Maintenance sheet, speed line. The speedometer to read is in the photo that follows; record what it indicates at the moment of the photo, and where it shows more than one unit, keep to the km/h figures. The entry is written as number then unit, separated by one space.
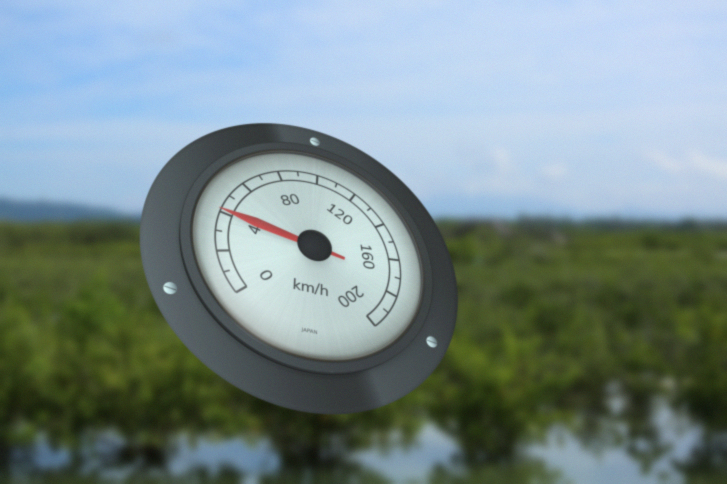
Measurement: 40 km/h
